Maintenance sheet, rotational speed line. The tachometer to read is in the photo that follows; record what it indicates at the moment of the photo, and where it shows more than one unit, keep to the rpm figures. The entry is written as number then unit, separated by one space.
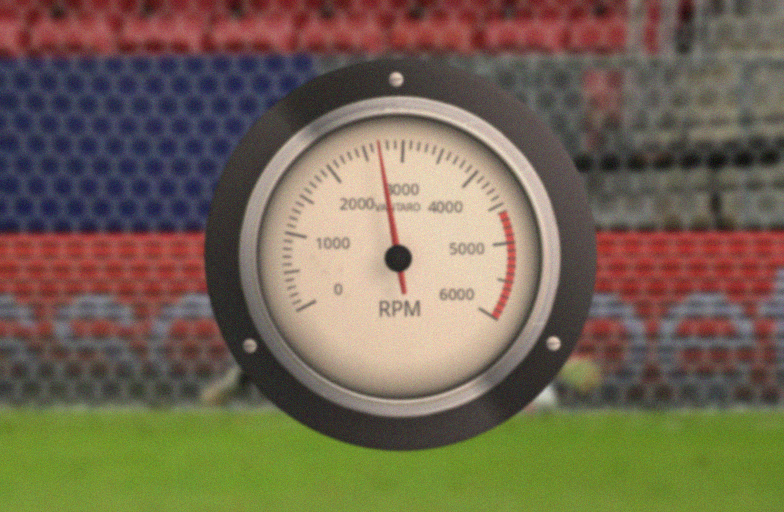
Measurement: 2700 rpm
